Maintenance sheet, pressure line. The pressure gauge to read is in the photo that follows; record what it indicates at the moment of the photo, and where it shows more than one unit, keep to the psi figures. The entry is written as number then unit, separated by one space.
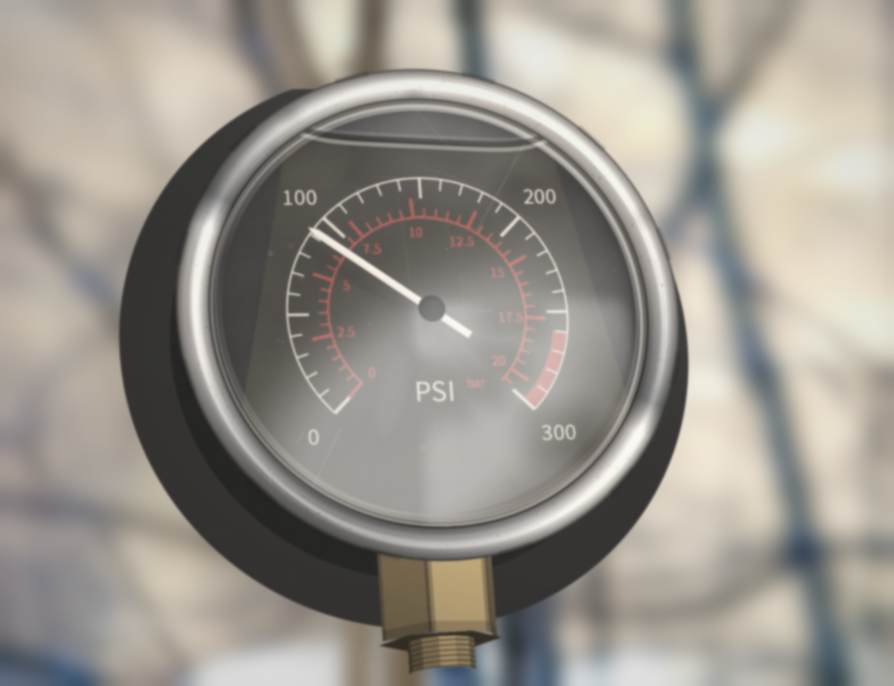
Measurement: 90 psi
